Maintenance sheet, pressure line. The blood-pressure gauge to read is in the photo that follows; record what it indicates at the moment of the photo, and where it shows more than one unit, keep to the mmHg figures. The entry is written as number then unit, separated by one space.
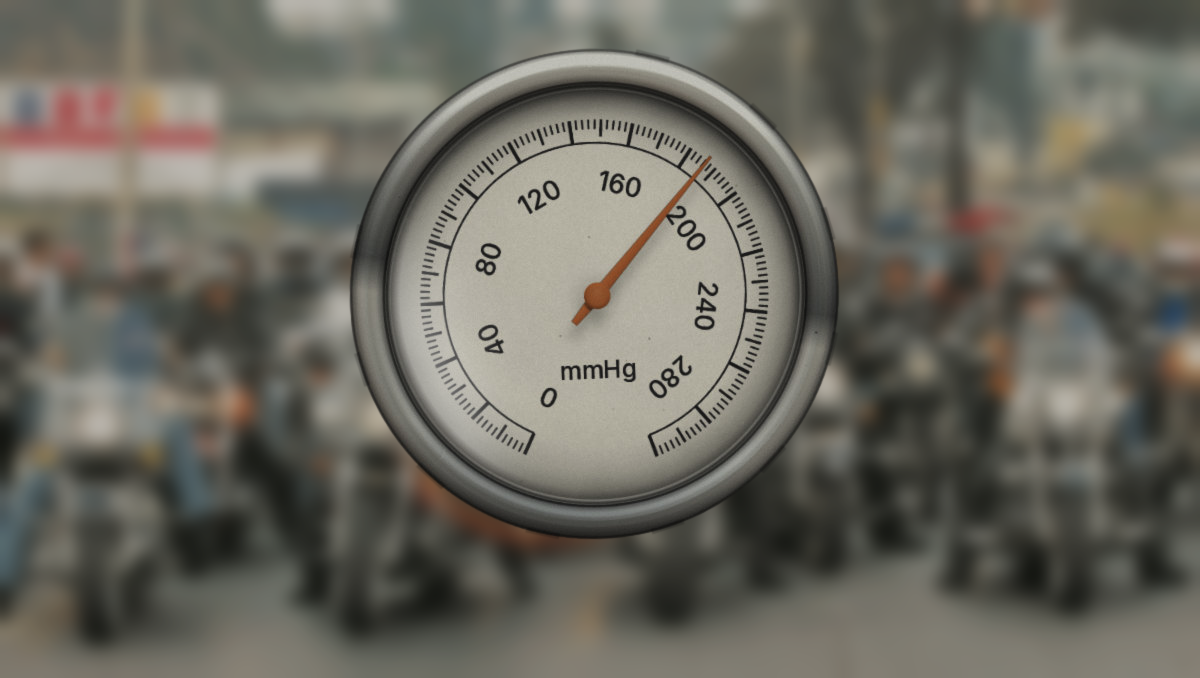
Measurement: 186 mmHg
